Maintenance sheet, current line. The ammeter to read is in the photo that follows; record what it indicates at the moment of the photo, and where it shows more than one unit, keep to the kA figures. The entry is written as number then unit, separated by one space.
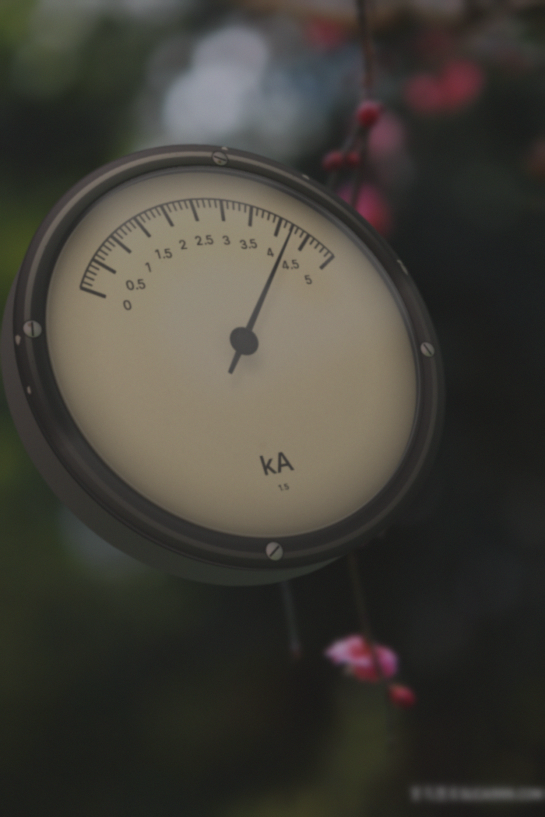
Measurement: 4.2 kA
